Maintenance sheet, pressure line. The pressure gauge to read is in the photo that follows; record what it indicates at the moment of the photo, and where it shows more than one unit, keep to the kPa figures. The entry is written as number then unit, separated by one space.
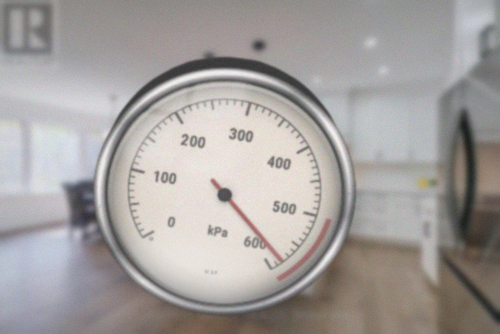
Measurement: 580 kPa
